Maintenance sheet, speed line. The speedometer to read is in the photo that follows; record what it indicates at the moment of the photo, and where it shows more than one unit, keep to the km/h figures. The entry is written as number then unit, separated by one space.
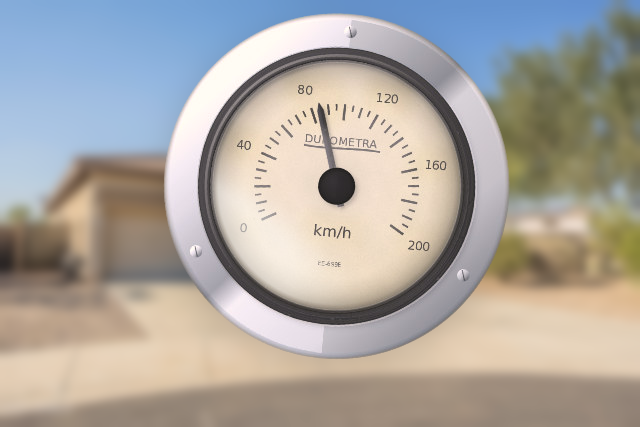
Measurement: 85 km/h
